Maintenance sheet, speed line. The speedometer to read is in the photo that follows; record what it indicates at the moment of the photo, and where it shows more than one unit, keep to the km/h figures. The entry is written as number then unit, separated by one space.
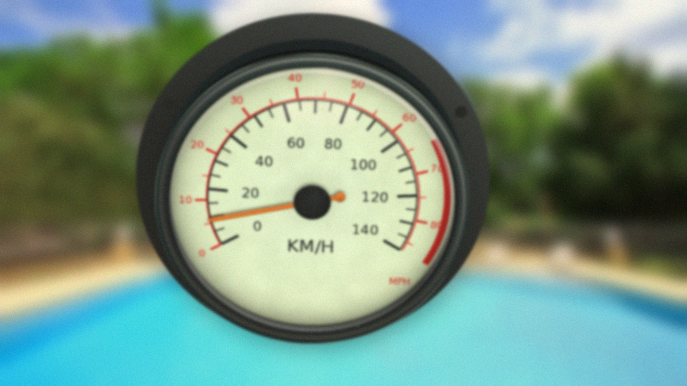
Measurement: 10 km/h
